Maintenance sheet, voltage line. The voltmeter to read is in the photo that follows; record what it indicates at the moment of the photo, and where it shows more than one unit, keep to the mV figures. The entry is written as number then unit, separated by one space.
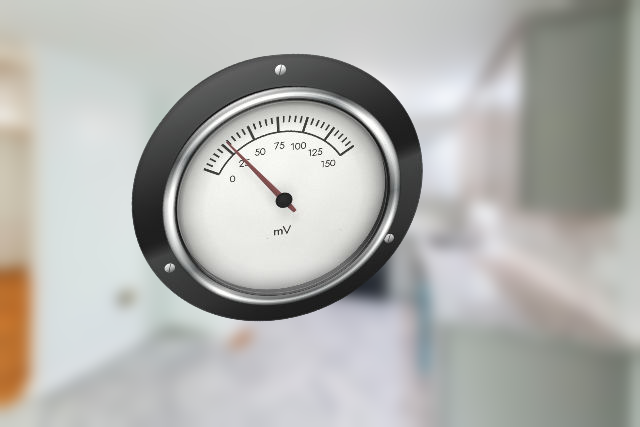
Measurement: 30 mV
